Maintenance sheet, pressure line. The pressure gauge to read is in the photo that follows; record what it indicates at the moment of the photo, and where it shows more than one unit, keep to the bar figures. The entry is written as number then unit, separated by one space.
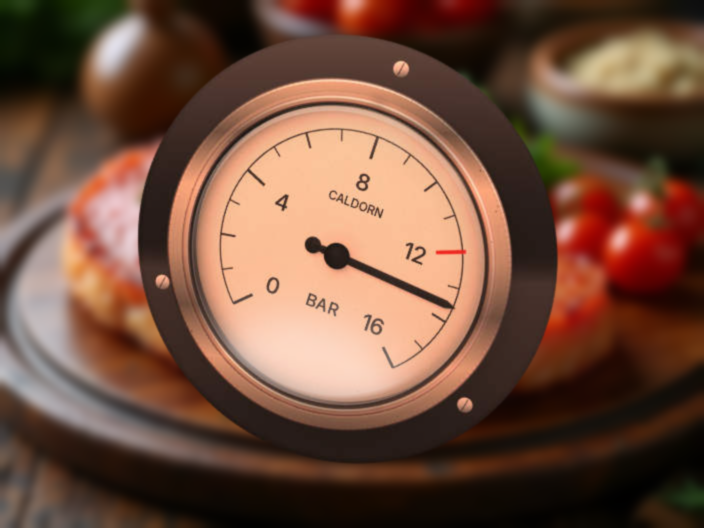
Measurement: 13.5 bar
